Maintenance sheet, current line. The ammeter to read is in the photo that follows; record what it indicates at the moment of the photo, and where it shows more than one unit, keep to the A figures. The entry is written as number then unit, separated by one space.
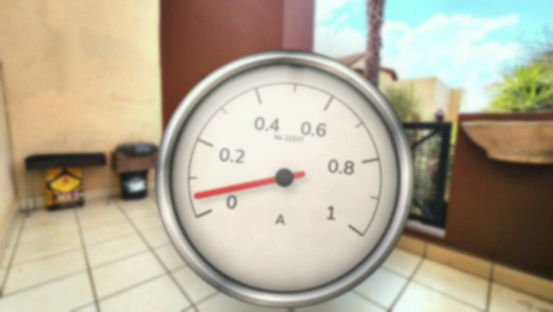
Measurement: 0.05 A
